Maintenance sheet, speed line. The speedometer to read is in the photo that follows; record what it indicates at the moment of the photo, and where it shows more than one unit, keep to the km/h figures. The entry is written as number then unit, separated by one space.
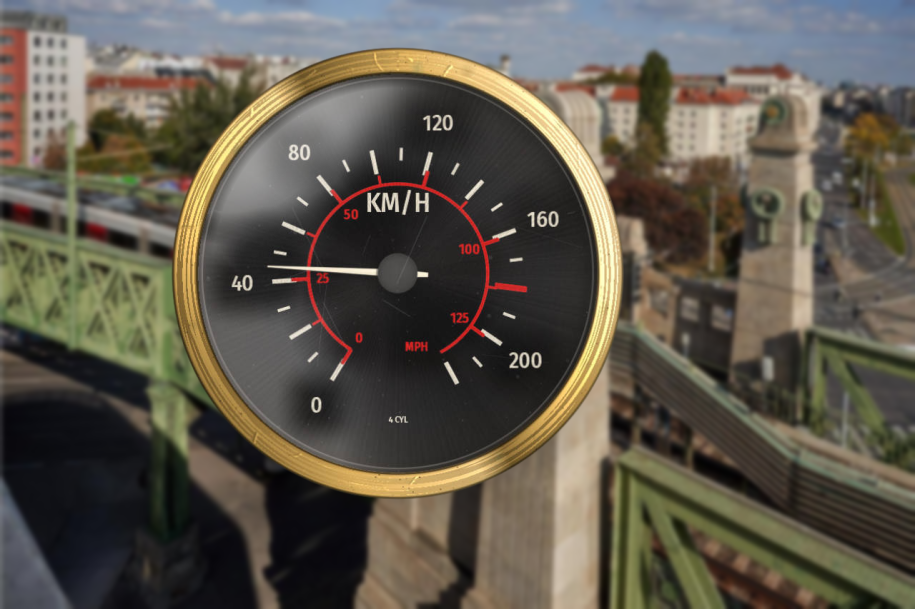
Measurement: 45 km/h
